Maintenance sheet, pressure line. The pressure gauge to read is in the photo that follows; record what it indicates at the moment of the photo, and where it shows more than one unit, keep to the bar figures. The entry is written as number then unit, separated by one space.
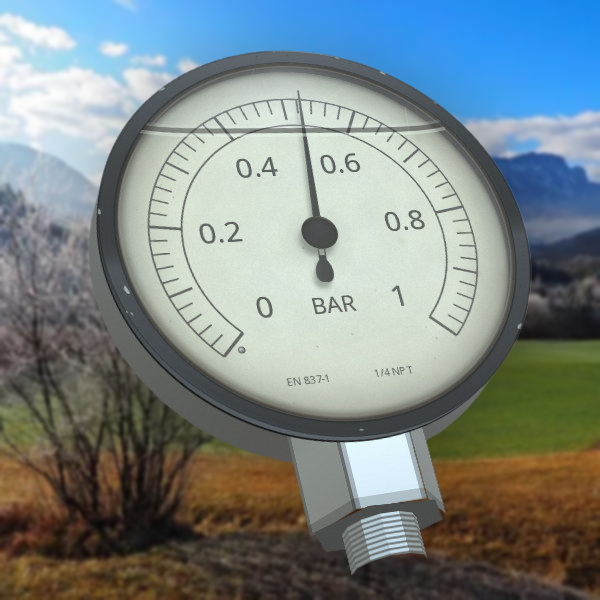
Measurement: 0.52 bar
